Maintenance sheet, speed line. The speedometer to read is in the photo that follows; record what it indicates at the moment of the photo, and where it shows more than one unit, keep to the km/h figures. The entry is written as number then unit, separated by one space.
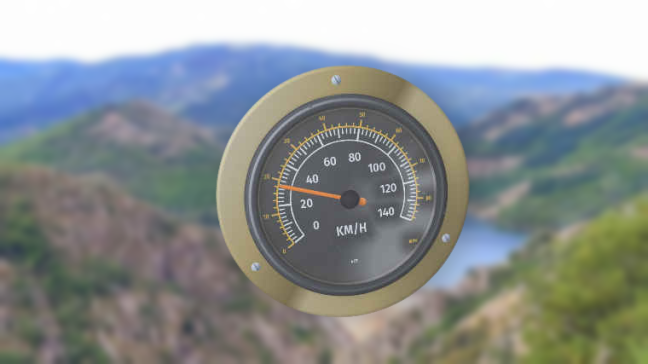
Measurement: 30 km/h
